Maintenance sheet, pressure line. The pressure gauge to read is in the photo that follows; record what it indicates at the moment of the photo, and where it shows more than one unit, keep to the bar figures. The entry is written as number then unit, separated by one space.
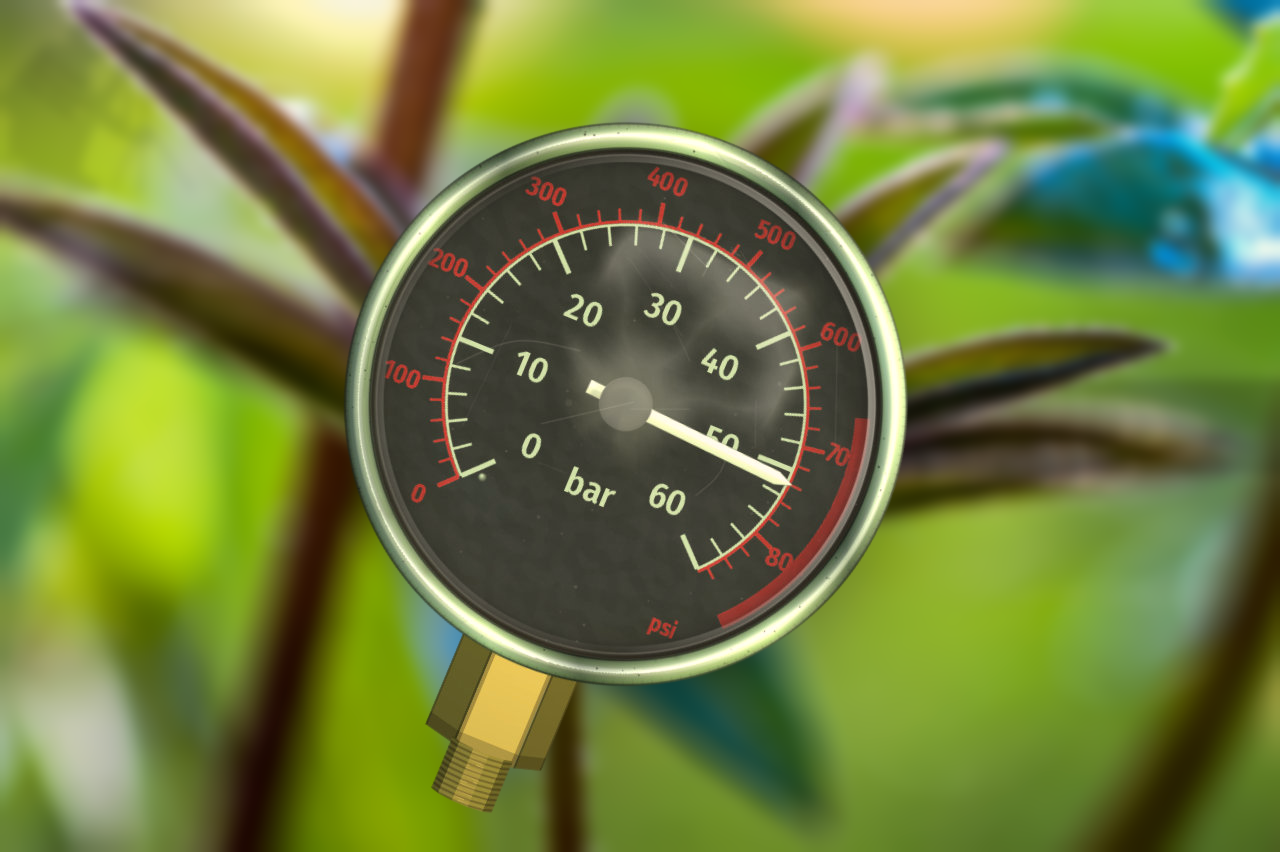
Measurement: 51 bar
